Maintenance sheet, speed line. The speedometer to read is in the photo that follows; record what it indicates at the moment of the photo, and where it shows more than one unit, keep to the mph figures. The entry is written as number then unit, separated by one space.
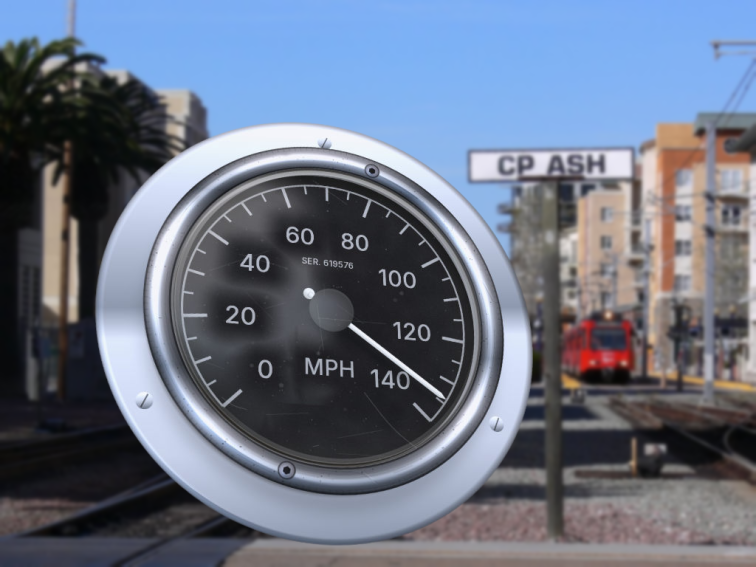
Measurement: 135 mph
